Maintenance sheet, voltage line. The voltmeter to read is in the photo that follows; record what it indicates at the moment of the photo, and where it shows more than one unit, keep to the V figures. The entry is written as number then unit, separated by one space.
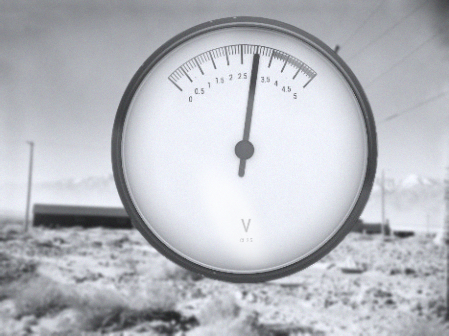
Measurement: 3 V
